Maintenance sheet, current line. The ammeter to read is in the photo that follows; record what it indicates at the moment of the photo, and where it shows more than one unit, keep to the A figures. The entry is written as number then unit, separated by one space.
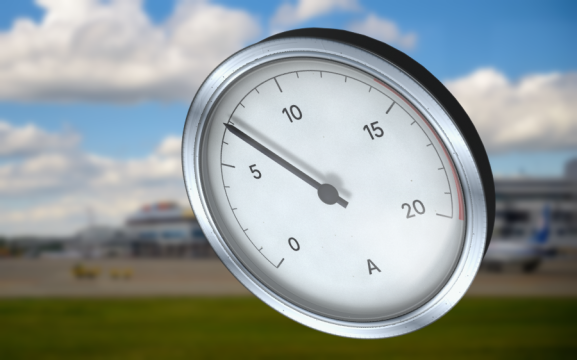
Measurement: 7 A
